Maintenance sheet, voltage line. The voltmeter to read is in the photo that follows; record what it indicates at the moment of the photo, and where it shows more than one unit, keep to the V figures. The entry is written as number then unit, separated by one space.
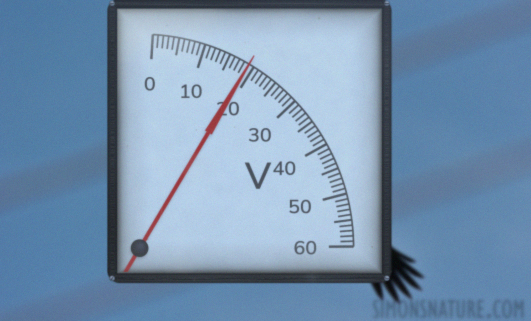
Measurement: 19 V
